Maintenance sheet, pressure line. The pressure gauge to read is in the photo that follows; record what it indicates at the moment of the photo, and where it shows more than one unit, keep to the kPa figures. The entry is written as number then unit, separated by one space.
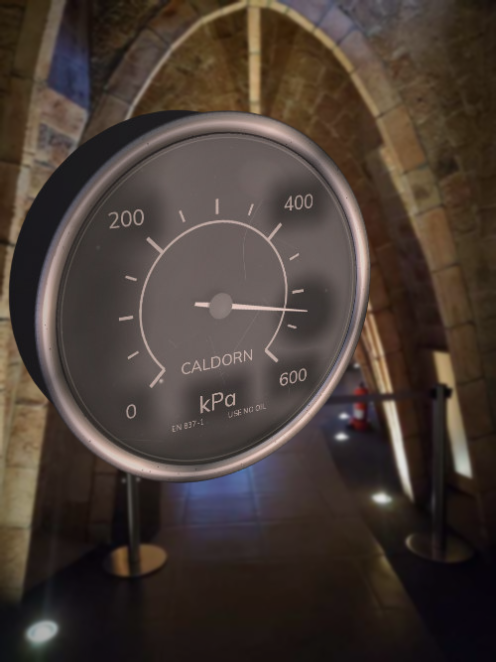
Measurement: 525 kPa
